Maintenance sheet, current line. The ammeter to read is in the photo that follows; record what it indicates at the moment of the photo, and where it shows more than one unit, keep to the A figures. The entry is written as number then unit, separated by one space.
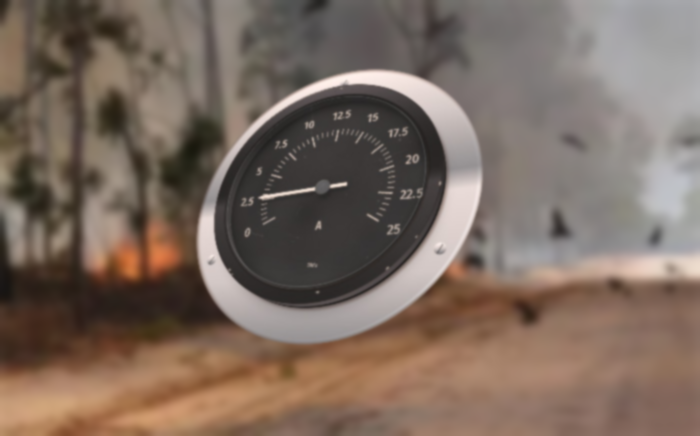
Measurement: 2.5 A
